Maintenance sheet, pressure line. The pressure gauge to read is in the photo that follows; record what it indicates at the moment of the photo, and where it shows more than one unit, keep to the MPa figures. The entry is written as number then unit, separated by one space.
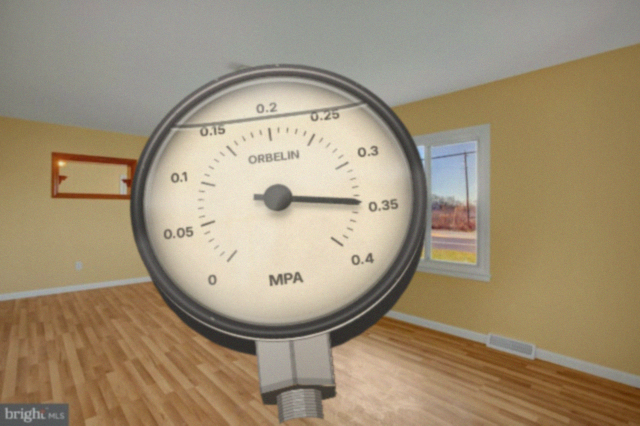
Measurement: 0.35 MPa
